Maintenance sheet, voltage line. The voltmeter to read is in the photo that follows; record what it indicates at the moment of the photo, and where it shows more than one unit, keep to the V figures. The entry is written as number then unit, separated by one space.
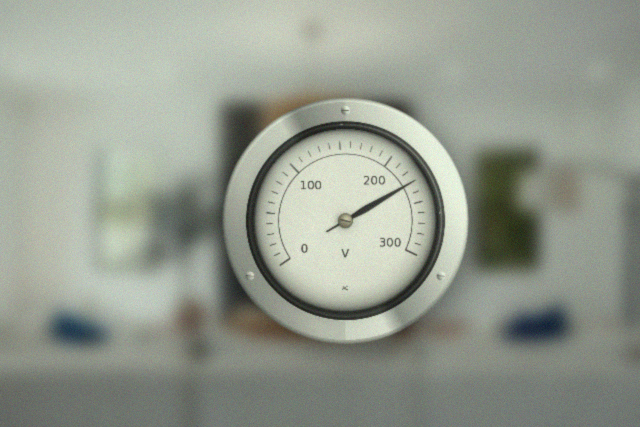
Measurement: 230 V
